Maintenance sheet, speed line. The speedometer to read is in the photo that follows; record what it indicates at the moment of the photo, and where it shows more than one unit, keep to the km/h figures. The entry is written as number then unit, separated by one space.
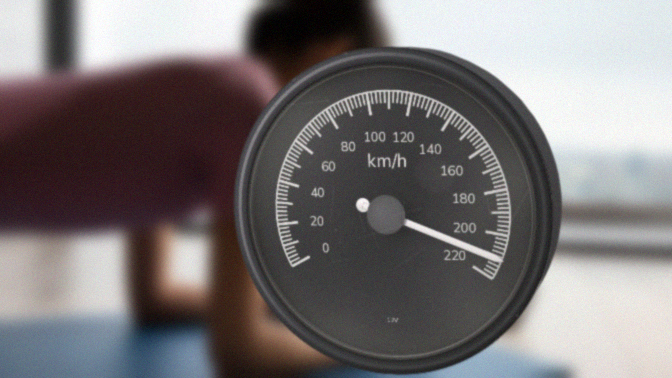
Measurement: 210 km/h
